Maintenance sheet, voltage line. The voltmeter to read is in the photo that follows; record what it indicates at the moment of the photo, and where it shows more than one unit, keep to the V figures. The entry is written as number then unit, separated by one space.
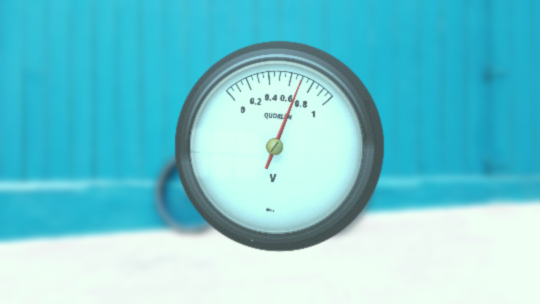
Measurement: 0.7 V
